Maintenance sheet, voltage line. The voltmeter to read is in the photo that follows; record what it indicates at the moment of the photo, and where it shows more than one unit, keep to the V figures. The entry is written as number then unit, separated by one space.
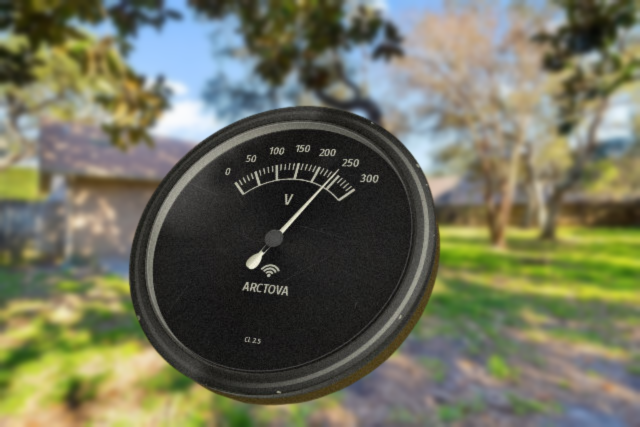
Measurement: 250 V
